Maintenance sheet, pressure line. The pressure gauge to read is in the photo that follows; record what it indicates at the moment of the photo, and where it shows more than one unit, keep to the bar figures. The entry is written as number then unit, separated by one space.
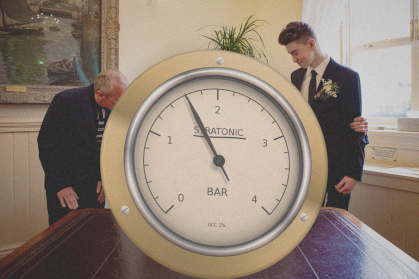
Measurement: 1.6 bar
